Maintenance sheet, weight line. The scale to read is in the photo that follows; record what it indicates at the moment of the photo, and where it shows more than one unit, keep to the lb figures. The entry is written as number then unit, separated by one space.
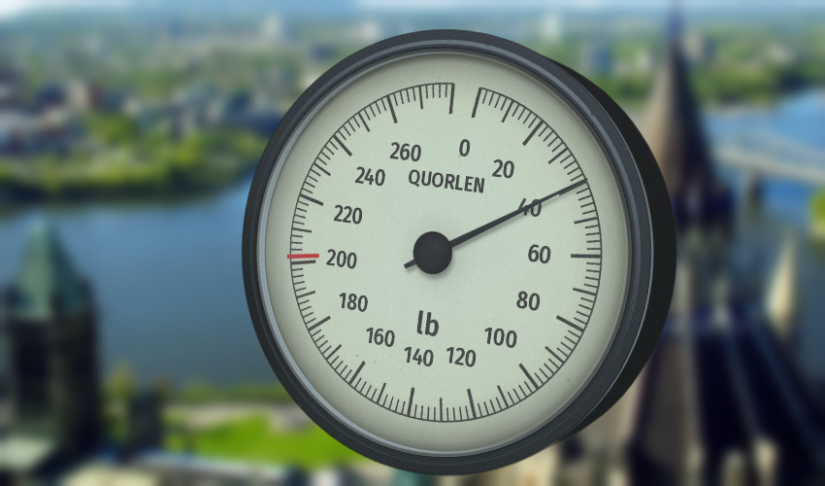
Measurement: 40 lb
